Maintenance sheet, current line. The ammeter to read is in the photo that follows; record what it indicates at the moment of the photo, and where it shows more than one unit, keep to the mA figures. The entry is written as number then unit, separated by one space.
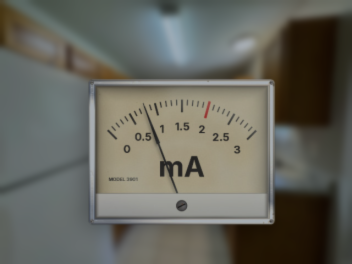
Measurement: 0.8 mA
